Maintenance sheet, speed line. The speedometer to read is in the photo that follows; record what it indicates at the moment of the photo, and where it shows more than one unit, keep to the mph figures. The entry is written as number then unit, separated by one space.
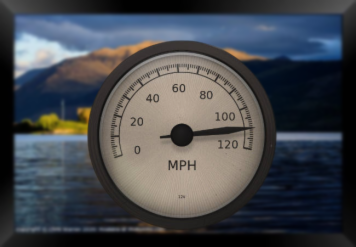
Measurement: 110 mph
